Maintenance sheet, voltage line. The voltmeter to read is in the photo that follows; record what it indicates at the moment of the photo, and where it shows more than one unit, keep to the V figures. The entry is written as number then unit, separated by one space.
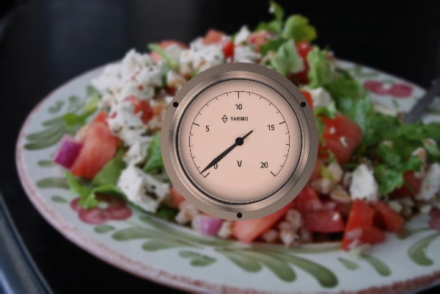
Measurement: 0.5 V
